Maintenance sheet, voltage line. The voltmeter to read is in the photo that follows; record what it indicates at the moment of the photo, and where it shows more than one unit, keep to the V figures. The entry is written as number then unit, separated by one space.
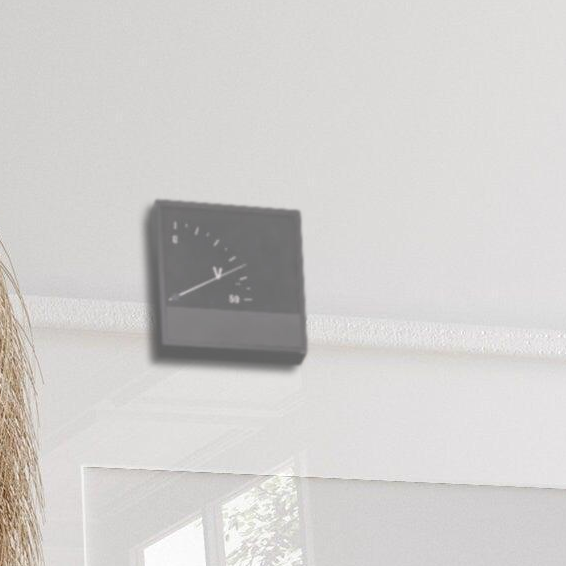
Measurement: 35 V
